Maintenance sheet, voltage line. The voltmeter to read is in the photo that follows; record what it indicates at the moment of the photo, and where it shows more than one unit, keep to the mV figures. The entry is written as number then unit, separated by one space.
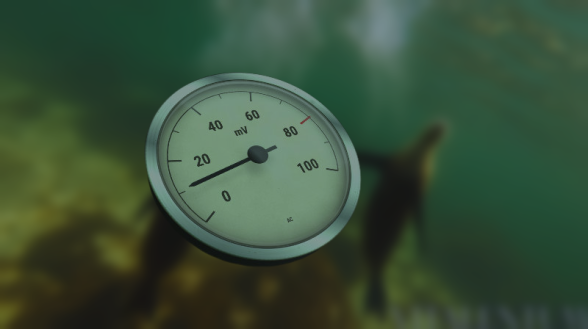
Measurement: 10 mV
